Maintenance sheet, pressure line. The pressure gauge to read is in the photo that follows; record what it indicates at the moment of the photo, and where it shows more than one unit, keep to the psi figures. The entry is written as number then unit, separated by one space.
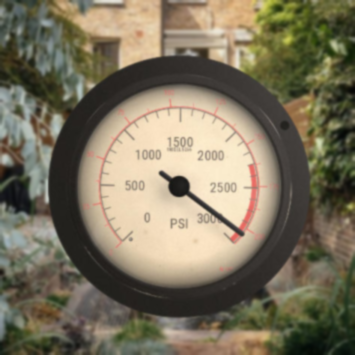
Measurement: 2900 psi
